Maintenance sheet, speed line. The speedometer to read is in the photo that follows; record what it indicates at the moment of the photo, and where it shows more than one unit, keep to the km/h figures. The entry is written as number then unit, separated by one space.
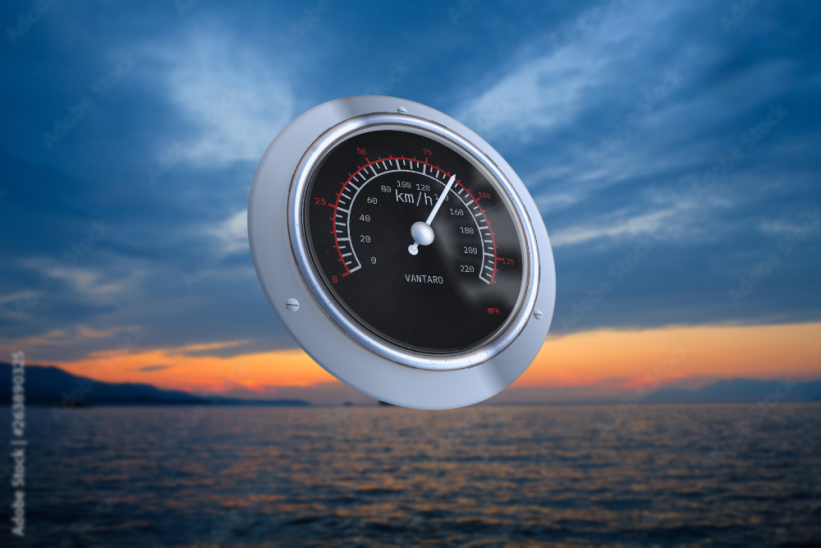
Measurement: 140 km/h
